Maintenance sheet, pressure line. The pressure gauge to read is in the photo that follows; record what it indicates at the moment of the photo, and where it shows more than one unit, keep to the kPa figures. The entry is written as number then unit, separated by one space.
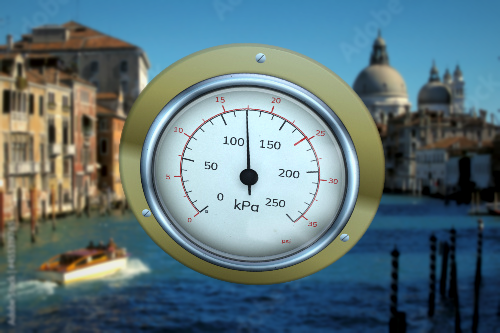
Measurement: 120 kPa
